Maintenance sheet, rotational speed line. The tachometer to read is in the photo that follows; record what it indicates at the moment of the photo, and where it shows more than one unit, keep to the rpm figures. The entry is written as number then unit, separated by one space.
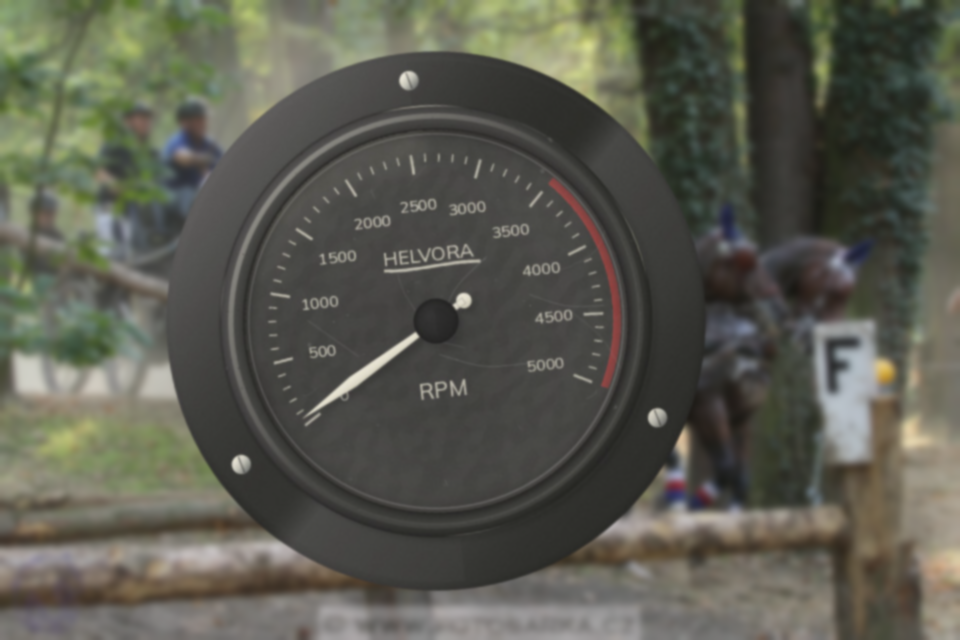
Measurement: 50 rpm
